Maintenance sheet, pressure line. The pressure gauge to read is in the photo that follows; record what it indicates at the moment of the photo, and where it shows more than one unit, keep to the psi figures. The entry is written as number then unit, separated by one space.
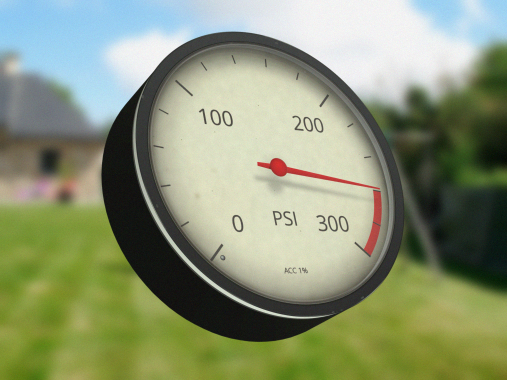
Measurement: 260 psi
